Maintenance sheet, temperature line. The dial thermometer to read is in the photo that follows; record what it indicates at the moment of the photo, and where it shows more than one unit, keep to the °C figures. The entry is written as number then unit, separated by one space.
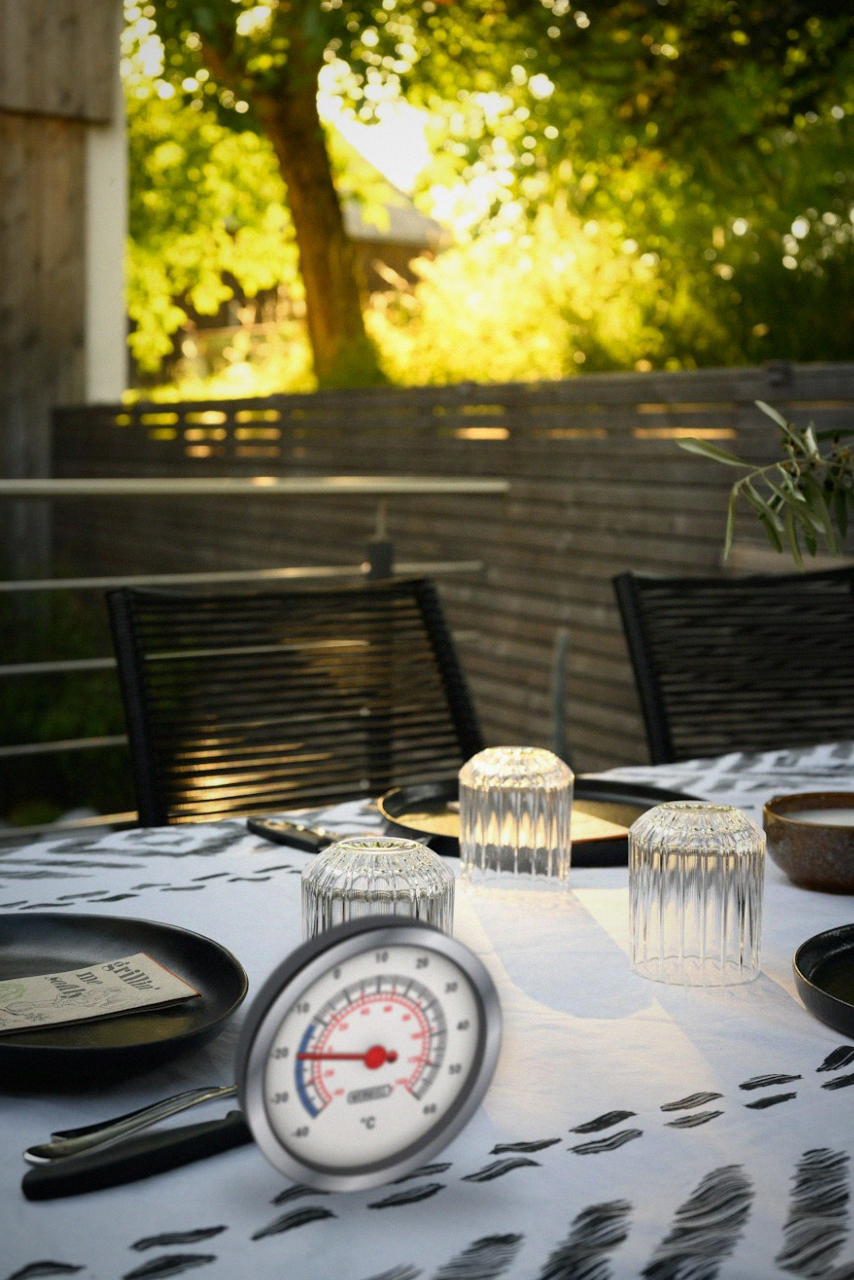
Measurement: -20 °C
